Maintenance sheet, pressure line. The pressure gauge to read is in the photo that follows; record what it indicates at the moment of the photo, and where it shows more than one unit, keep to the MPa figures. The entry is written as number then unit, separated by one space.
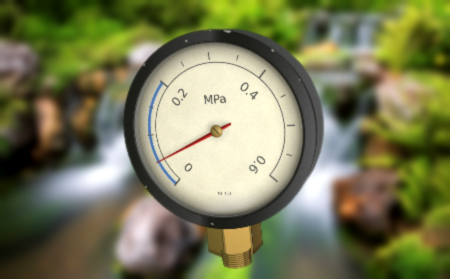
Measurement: 0.05 MPa
